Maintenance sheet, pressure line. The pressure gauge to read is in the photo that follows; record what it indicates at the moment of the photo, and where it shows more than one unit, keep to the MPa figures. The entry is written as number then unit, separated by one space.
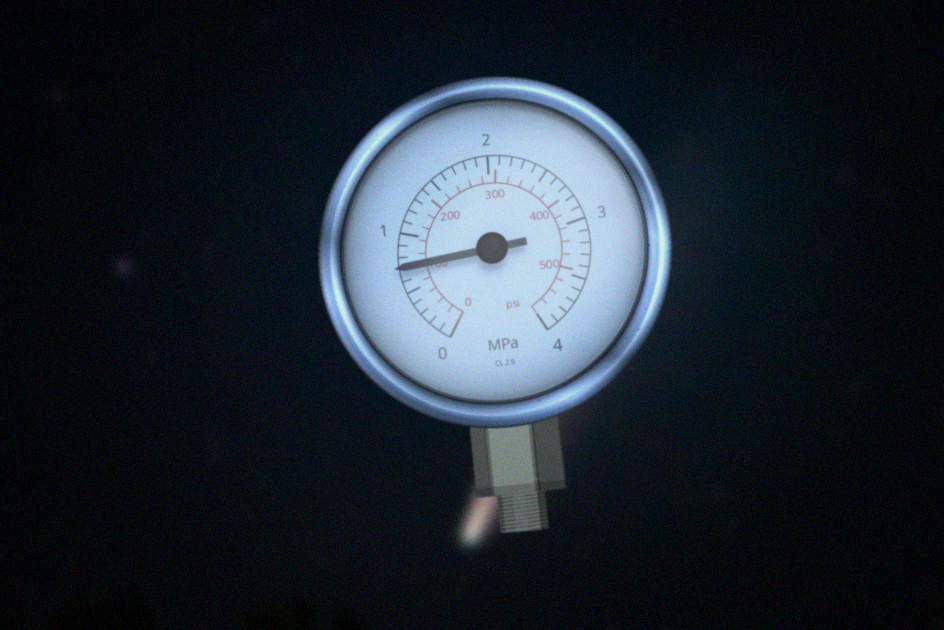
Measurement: 0.7 MPa
